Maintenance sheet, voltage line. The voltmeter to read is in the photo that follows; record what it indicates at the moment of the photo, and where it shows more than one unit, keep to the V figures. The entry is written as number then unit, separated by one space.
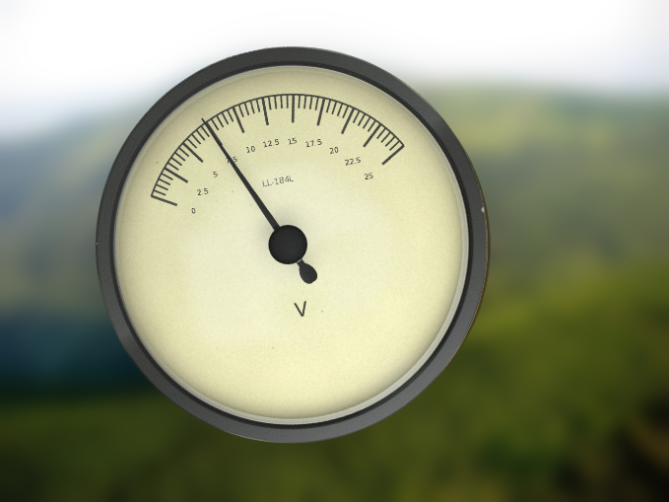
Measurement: 7.5 V
